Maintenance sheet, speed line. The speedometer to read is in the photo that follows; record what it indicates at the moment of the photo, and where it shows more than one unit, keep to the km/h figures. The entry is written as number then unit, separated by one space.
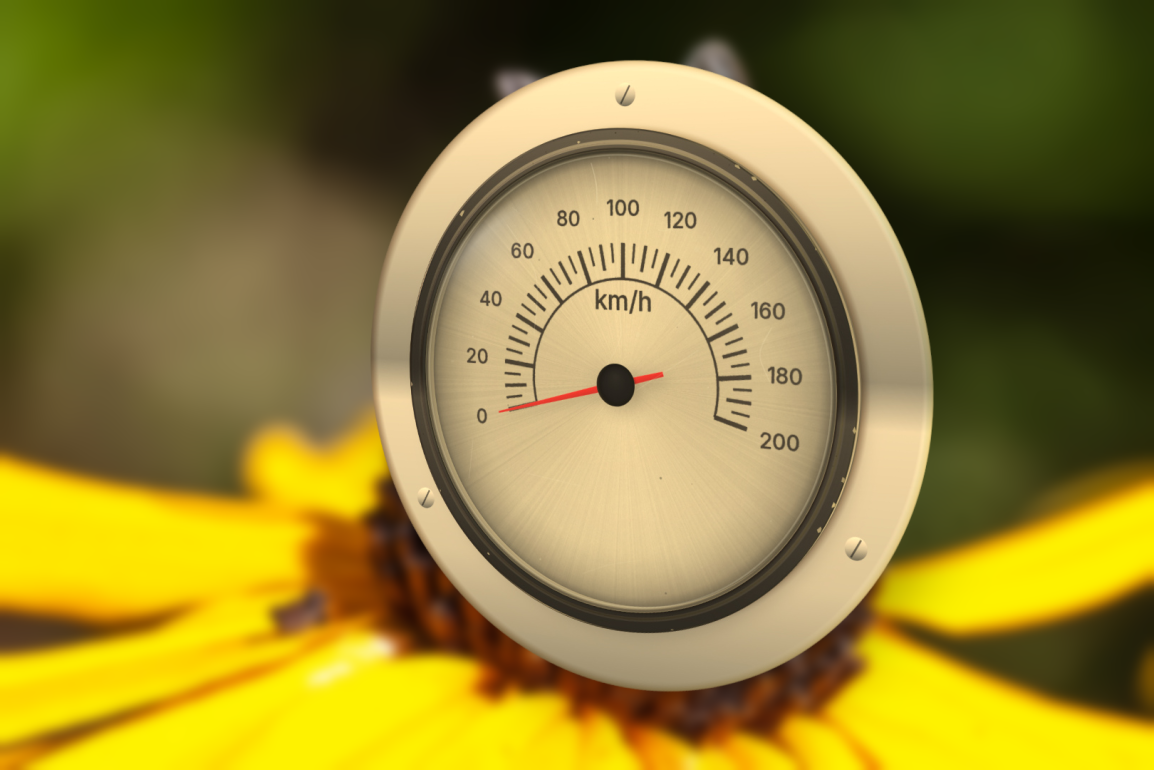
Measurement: 0 km/h
